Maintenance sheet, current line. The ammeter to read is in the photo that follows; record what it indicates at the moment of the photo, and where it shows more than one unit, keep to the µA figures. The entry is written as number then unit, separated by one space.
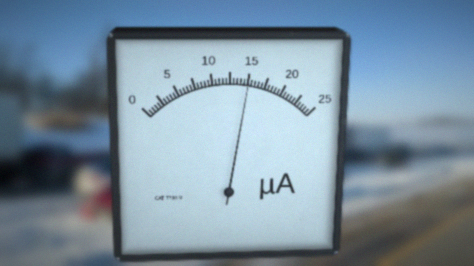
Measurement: 15 µA
